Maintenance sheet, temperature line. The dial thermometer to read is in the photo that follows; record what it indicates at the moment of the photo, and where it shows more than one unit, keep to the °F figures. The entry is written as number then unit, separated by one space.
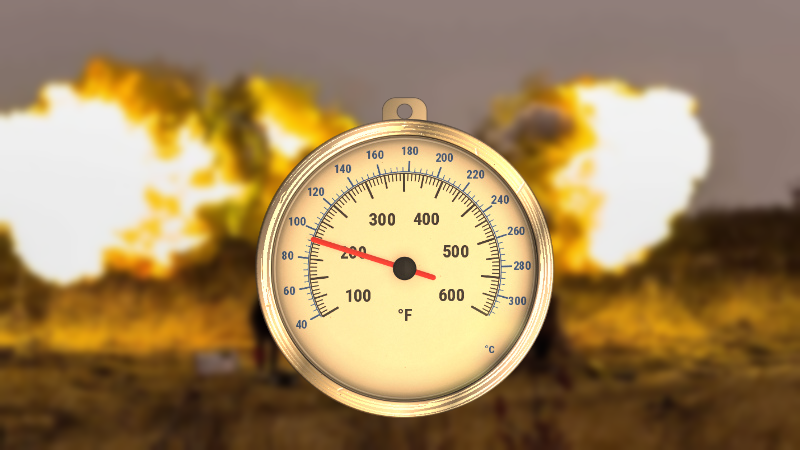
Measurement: 200 °F
